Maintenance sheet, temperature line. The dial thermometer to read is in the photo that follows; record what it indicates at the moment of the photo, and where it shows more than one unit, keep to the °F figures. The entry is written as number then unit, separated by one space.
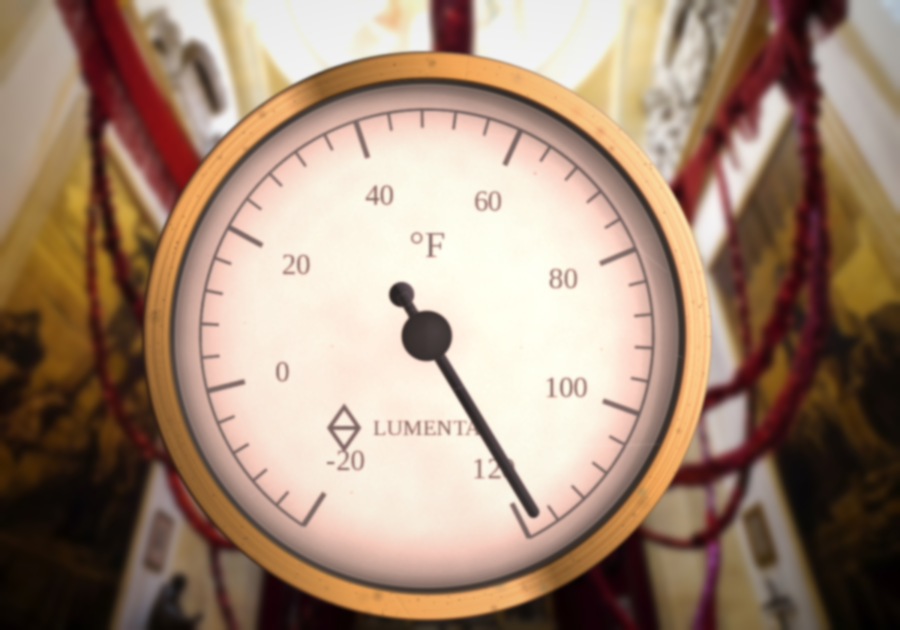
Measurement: 118 °F
